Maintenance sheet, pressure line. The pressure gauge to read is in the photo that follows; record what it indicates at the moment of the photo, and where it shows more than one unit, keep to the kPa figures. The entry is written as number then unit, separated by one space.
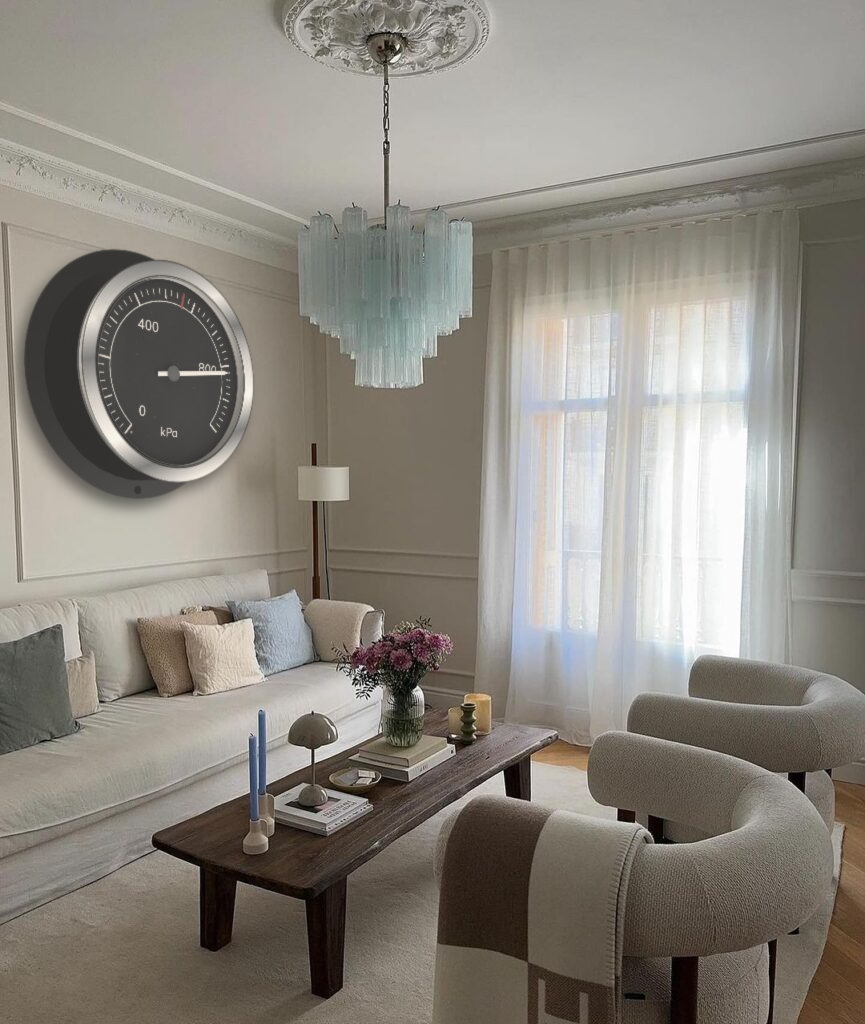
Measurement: 820 kPa
